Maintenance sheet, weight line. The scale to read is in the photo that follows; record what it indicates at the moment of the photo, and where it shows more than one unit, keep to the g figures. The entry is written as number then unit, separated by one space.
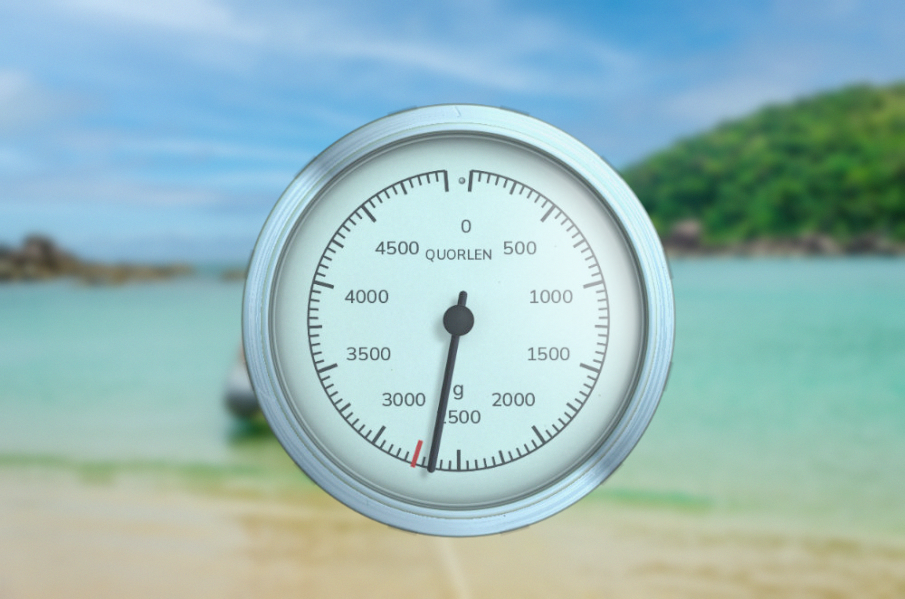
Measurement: 2650 g
